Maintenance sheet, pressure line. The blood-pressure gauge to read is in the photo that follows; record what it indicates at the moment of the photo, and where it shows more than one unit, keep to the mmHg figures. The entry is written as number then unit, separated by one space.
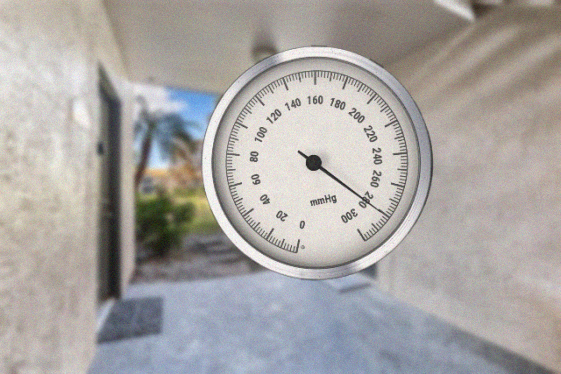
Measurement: 280 mmHg
